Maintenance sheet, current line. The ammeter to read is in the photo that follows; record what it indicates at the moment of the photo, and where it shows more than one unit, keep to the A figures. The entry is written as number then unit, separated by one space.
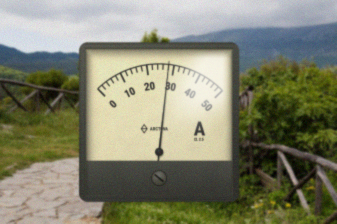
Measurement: 28 A
